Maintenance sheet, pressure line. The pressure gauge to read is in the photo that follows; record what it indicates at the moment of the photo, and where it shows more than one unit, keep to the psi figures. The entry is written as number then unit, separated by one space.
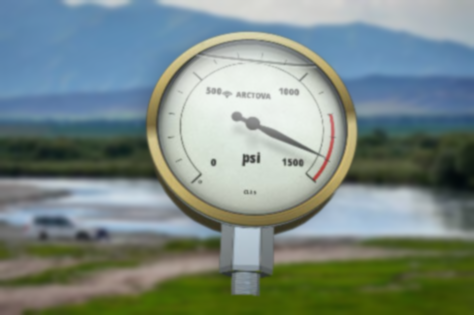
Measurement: 1400 psi
